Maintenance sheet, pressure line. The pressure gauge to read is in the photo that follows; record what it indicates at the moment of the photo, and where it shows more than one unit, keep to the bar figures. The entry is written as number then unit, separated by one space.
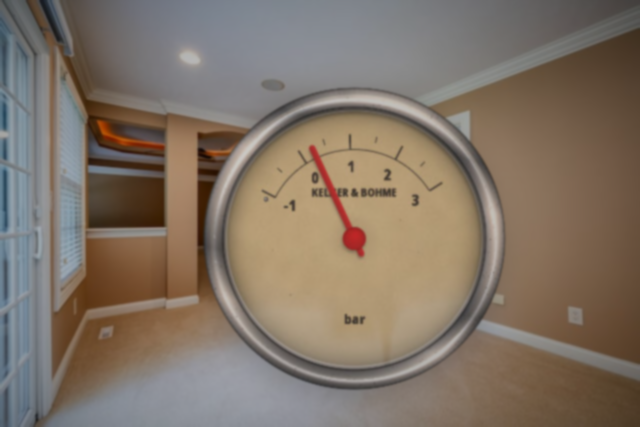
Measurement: 0.25 bar
